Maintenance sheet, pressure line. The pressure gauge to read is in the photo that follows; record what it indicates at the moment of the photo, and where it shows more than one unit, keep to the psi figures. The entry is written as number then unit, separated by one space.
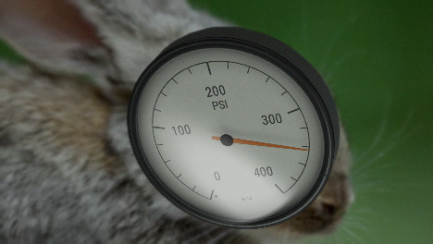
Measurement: 340 psi
